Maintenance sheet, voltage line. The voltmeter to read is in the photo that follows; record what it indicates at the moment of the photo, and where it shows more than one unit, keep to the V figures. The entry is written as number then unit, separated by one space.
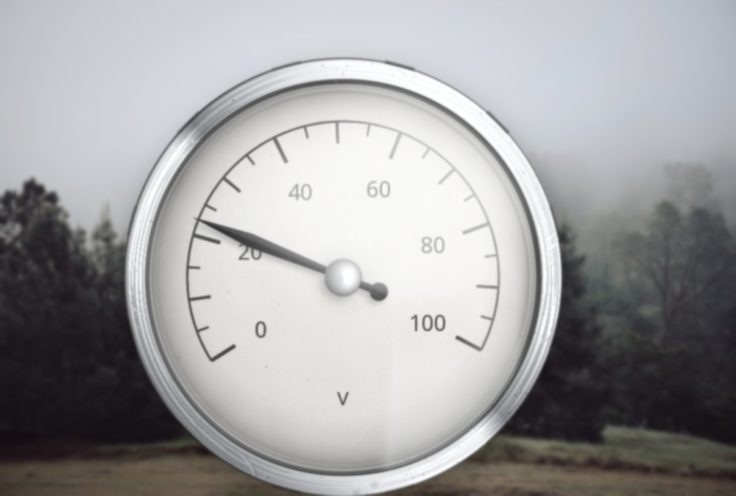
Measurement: 22.5 V
